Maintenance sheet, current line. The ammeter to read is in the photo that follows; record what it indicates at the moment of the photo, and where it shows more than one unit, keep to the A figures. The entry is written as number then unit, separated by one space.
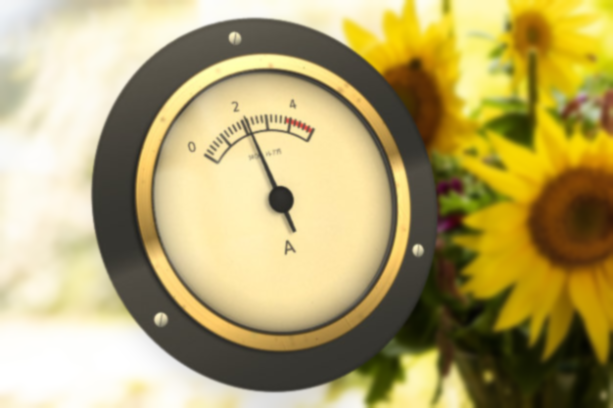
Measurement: 2 A
